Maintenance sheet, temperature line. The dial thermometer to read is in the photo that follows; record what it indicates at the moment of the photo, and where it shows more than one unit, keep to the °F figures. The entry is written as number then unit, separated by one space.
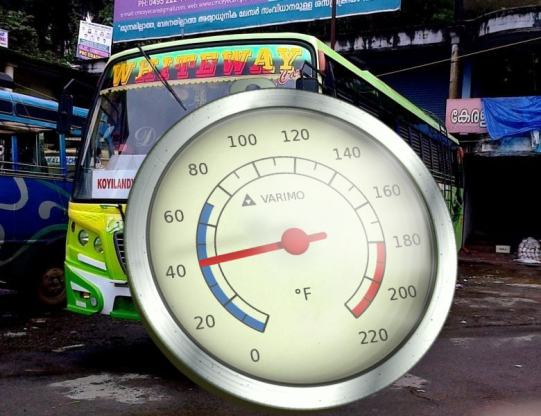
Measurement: 40 °F
